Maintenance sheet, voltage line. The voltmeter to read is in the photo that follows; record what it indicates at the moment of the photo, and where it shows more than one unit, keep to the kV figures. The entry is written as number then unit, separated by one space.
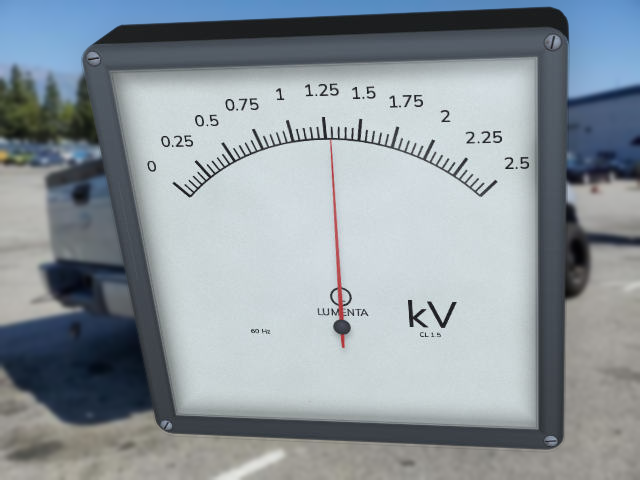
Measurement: 1.3 kV
